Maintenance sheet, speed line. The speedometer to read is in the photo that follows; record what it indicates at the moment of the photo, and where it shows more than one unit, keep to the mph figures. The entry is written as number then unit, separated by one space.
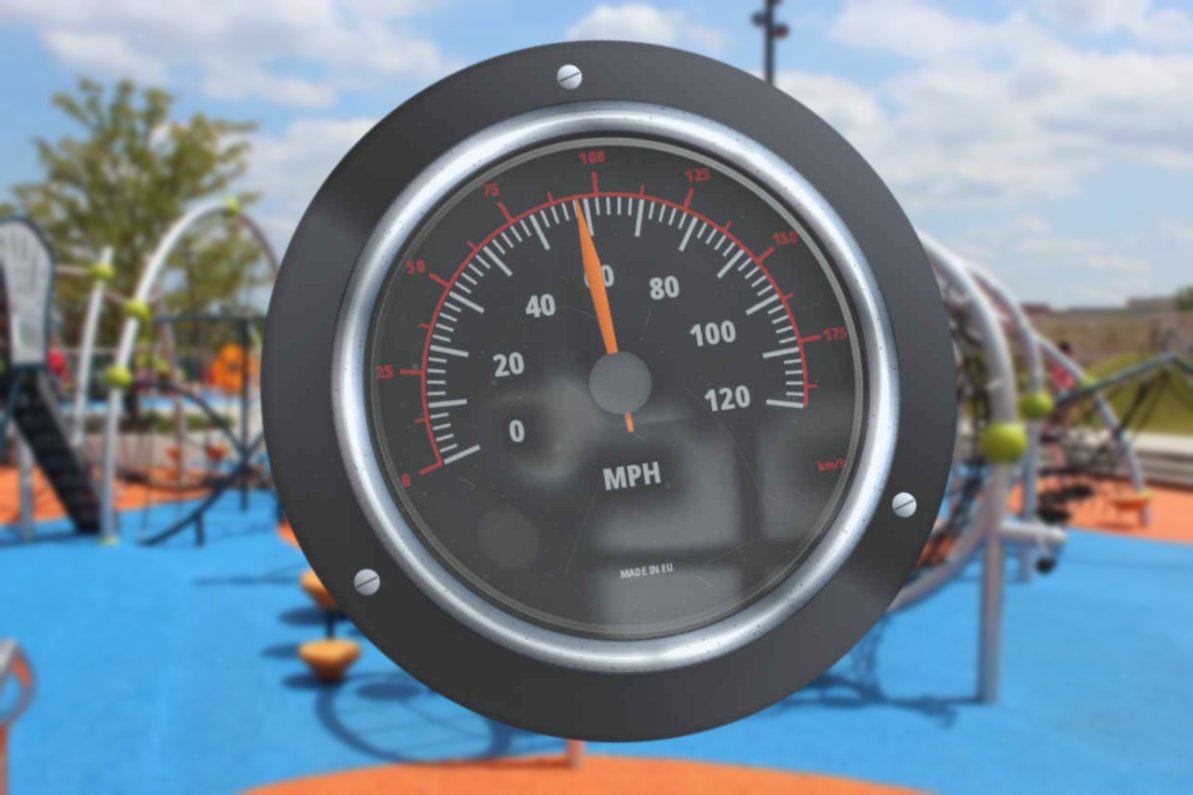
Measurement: 58 mph
